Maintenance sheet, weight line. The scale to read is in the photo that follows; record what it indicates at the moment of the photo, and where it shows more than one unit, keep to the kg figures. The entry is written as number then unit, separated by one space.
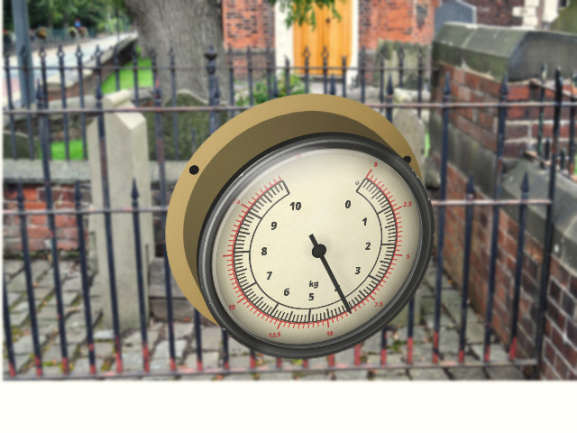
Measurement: 4 kg
